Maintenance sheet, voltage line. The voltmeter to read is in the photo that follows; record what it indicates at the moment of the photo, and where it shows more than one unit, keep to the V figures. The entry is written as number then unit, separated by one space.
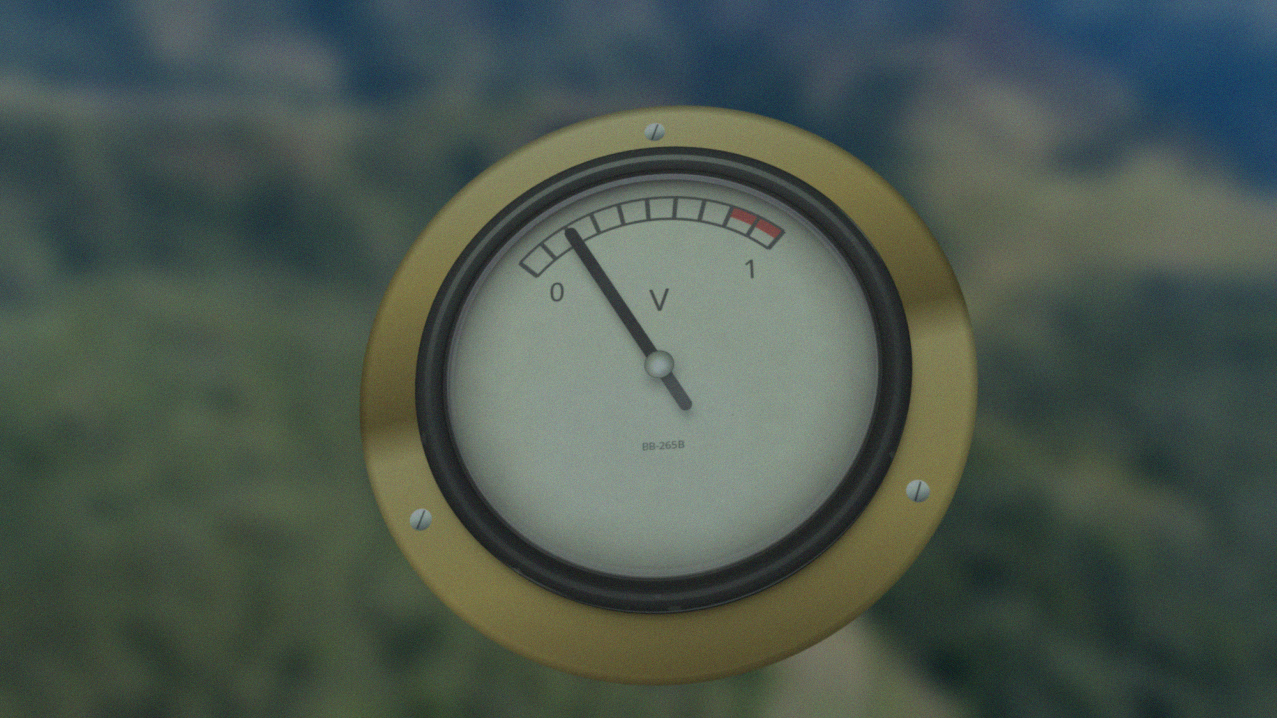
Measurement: 0.2 V
